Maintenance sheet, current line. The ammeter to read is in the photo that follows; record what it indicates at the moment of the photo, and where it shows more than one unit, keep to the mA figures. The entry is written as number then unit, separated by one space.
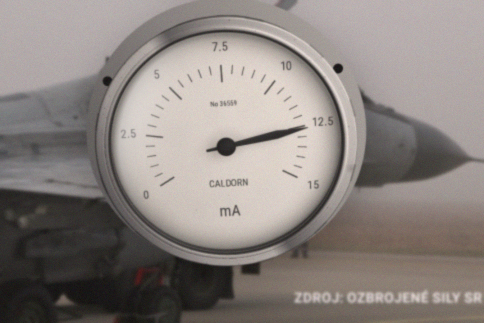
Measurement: 12.5 mA
